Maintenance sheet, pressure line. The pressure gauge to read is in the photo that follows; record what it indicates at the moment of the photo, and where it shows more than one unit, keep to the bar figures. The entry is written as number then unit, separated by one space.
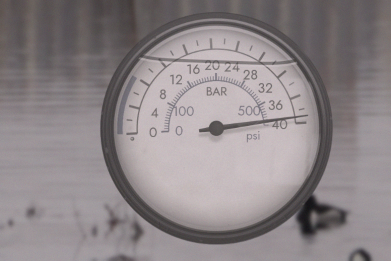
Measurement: 39 bar
